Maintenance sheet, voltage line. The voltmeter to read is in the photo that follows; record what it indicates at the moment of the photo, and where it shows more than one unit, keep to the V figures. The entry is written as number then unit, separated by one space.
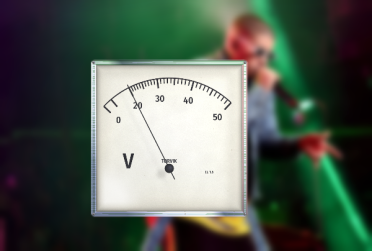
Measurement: 20 V
